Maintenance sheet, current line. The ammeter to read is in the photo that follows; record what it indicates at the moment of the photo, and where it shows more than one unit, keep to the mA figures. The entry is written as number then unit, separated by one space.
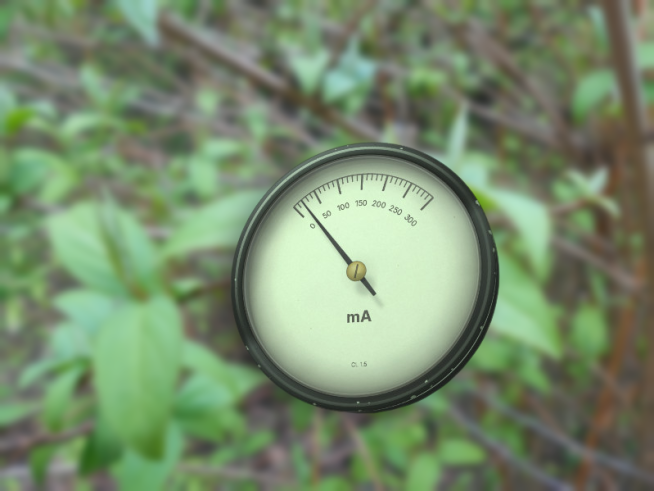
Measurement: 20 mA
